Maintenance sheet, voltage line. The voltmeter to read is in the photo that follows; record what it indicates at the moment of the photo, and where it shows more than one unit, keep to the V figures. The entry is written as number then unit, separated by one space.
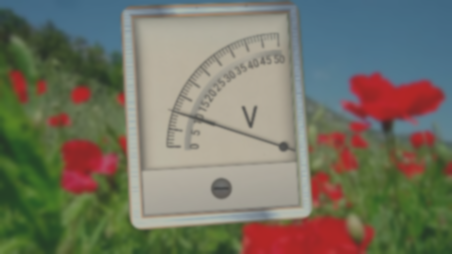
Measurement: 10 V
